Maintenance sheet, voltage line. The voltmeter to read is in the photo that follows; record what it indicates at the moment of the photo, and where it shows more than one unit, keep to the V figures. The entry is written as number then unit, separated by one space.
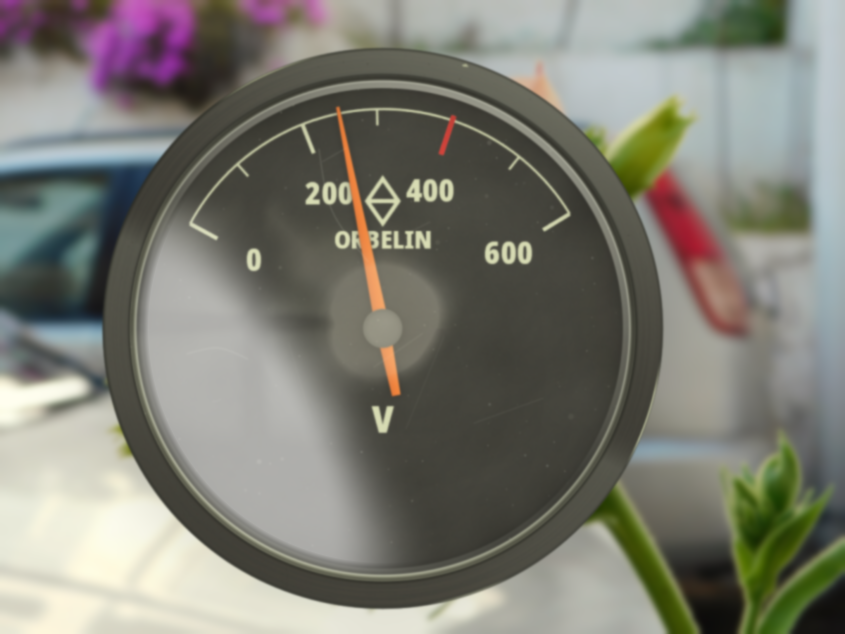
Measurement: 250 V
